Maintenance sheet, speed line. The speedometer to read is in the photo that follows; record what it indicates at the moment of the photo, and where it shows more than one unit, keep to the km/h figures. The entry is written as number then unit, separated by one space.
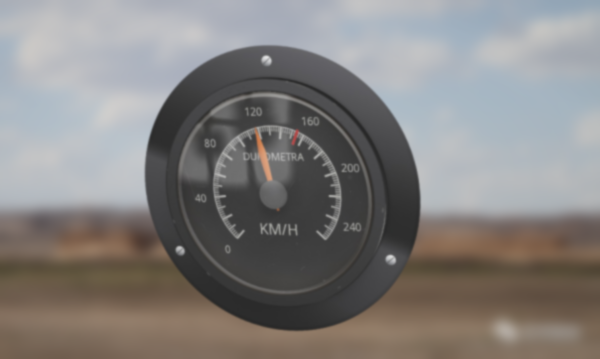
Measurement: 120 km/h
